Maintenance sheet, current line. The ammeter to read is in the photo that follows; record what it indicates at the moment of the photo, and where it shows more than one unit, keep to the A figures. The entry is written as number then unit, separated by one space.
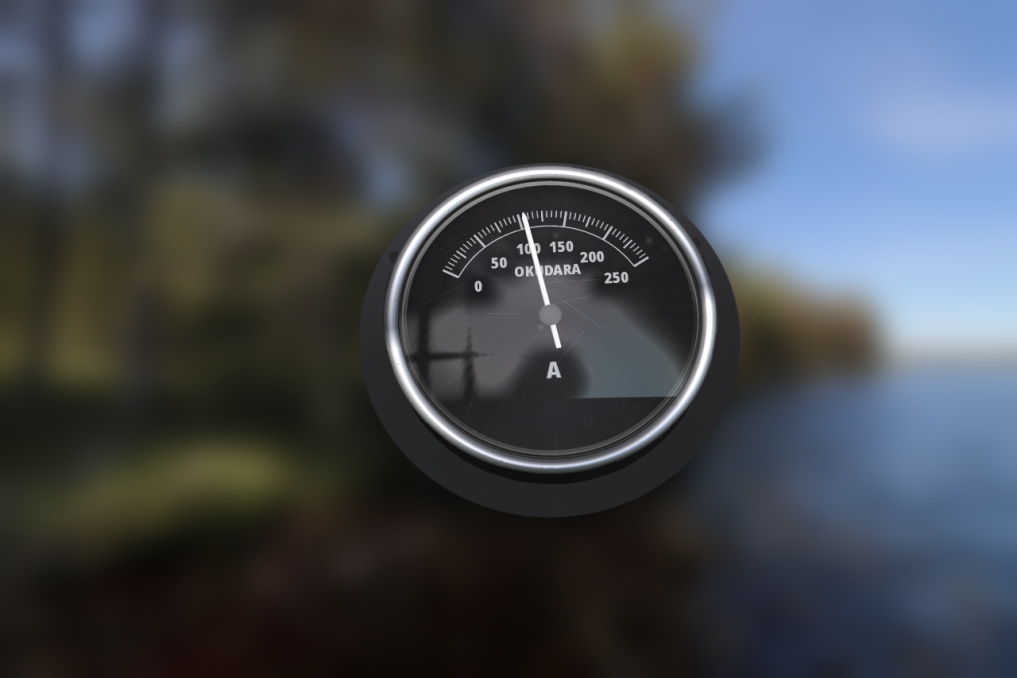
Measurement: 105 A
